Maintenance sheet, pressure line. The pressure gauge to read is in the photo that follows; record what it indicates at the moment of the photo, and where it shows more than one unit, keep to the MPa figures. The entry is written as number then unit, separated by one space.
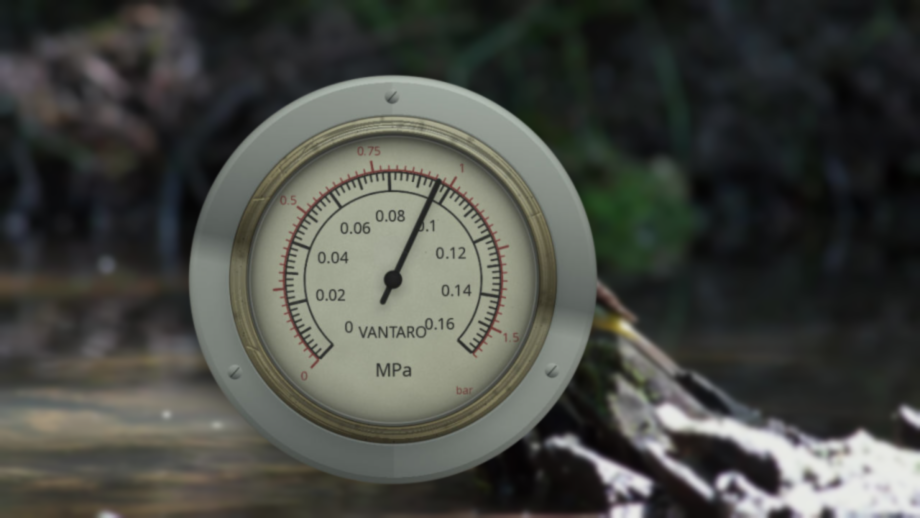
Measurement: 0.096 MPa
